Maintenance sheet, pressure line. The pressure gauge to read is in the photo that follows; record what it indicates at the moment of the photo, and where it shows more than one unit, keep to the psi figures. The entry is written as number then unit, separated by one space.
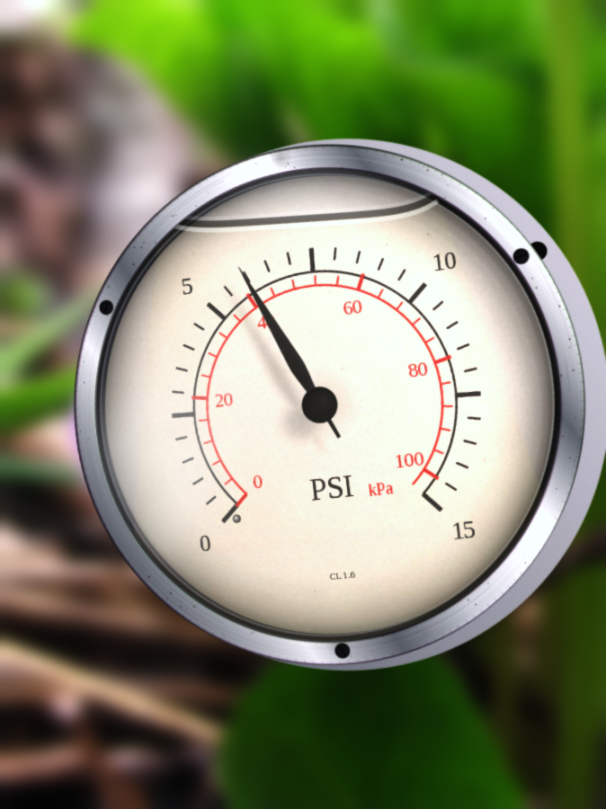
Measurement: 6 psi
